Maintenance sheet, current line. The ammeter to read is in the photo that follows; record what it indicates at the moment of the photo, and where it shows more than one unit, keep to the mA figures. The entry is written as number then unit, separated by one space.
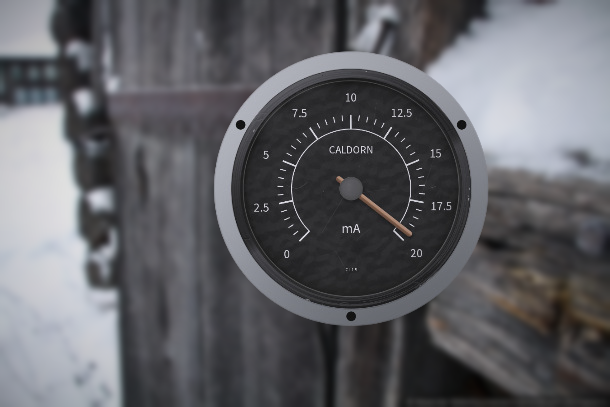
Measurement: 19.5 mA
